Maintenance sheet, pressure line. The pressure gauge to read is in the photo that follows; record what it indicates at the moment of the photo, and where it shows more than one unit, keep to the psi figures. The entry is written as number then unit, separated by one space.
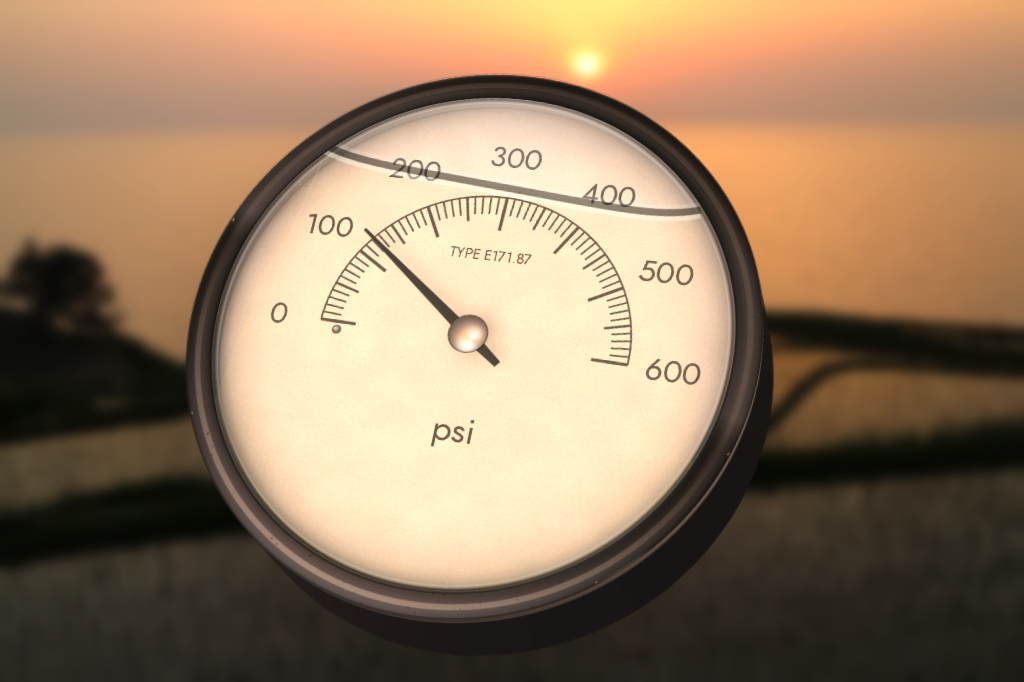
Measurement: 120 psi
